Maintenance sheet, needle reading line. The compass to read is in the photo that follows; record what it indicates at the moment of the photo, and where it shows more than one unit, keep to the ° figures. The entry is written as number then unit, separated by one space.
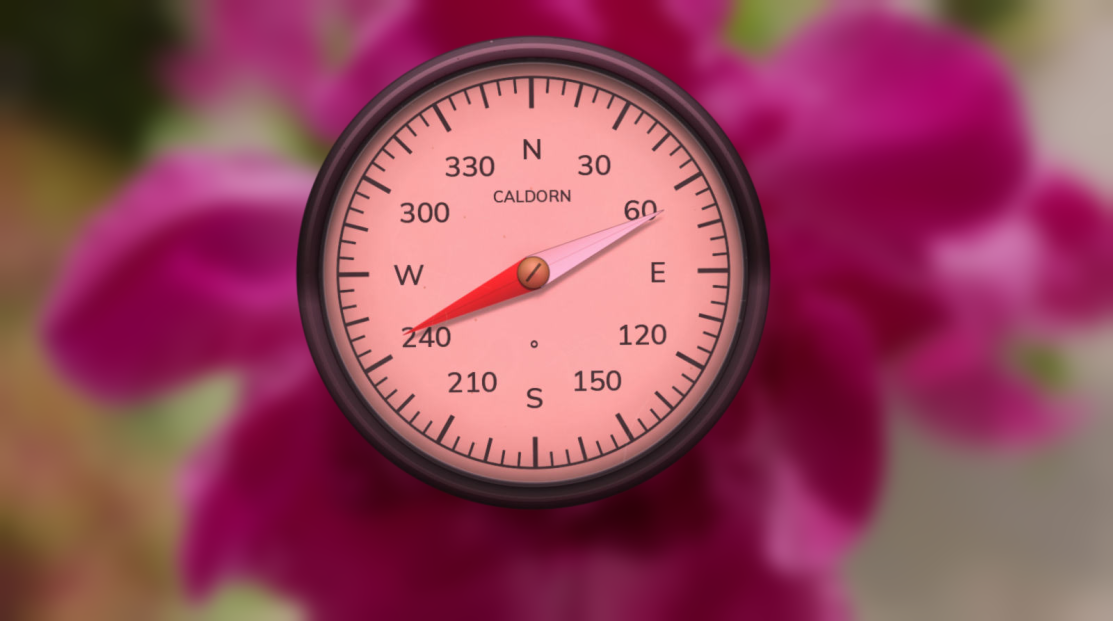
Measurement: 245 °
